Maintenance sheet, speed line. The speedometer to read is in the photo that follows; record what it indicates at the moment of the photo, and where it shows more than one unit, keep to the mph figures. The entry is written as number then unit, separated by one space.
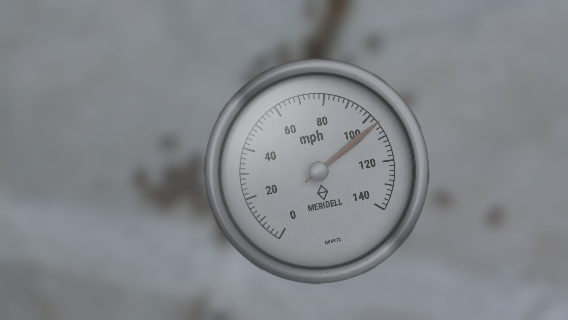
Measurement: 104 mph
